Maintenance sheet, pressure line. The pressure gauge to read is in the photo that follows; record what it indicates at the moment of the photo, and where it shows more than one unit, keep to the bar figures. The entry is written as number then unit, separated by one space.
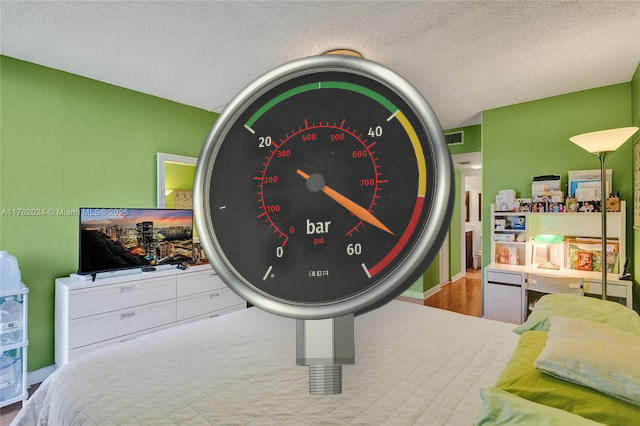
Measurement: 55 bar
